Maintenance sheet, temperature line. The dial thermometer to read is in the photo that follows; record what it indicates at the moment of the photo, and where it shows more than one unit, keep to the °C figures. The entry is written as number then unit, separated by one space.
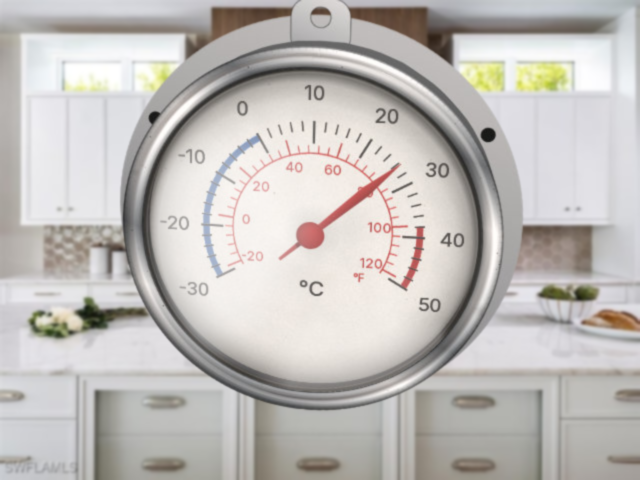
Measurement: 26 °C
